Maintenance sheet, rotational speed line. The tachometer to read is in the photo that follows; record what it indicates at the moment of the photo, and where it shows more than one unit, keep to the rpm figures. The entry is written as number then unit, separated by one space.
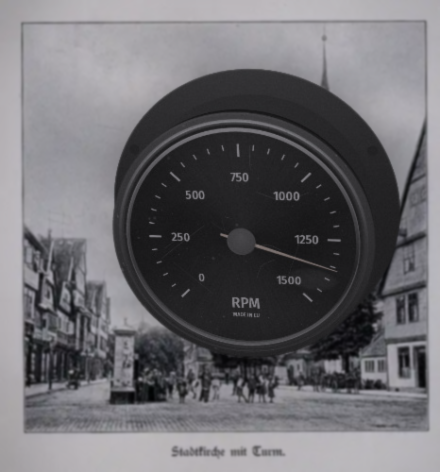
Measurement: 1350 rpm
